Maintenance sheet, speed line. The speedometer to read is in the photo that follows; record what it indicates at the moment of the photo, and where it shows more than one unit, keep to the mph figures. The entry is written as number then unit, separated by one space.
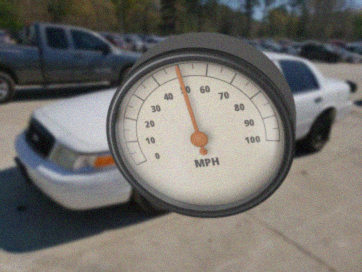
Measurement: 50 mph
